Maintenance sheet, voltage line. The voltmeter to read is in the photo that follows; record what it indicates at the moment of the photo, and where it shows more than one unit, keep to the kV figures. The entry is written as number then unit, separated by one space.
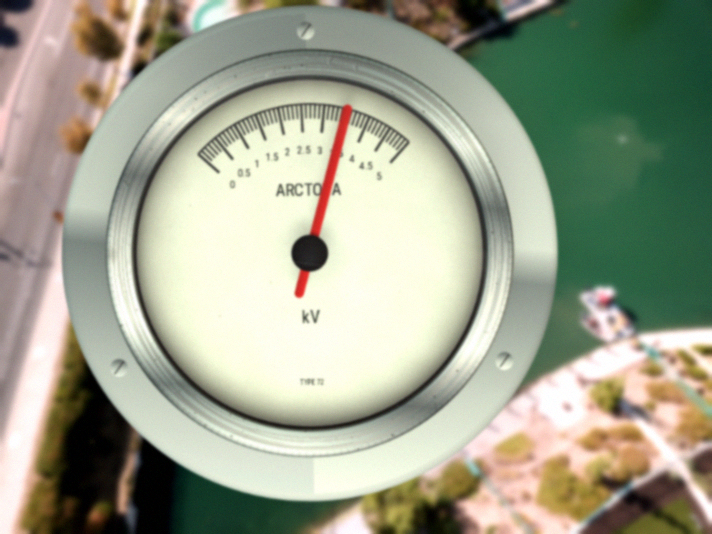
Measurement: 3.5 kV
